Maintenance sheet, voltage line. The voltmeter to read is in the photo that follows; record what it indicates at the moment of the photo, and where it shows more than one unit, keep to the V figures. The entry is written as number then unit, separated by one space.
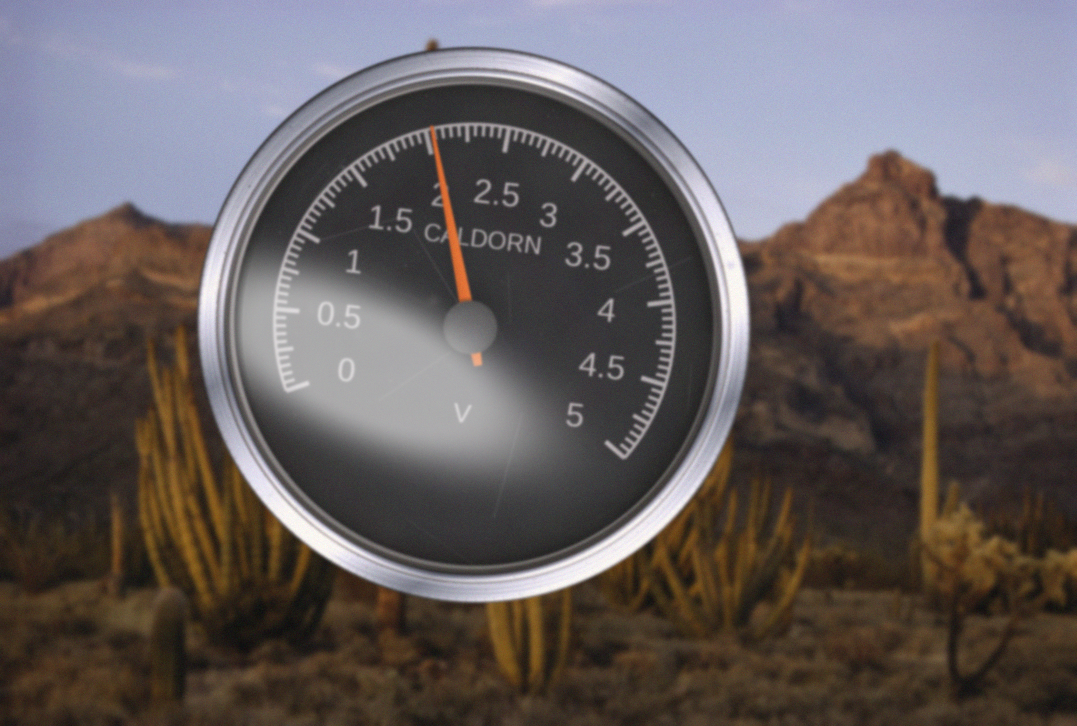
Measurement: 2.05 V
